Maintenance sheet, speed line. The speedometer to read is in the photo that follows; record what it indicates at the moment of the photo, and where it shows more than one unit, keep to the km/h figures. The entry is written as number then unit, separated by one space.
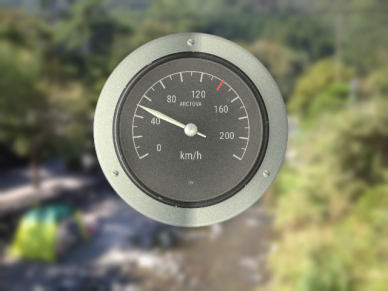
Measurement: 50 km/h
